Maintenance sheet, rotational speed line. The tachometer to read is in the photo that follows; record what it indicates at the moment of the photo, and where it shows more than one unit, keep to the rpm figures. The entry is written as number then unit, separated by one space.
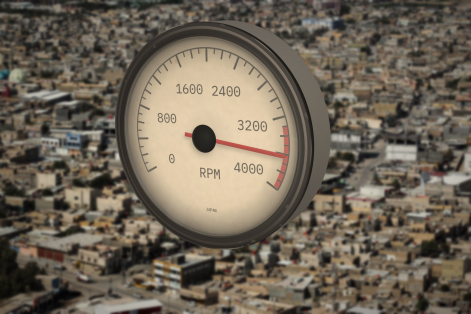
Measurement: 3600 rpm
